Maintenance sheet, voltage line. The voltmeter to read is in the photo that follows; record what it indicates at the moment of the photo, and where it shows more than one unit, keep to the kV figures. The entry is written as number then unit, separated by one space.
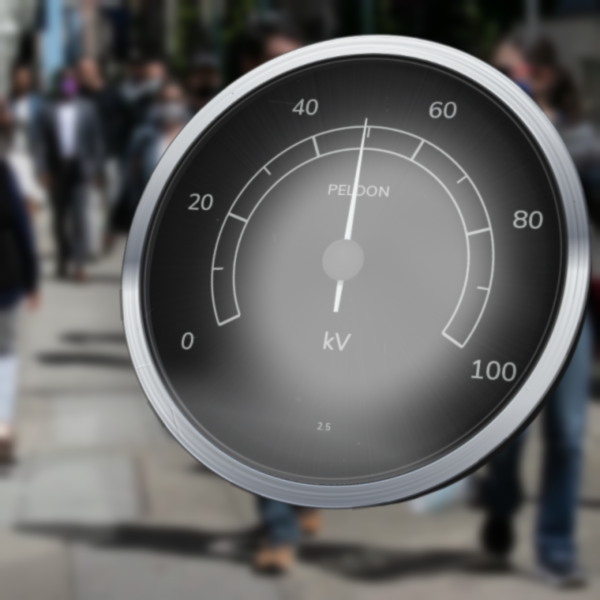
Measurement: 50 kV
